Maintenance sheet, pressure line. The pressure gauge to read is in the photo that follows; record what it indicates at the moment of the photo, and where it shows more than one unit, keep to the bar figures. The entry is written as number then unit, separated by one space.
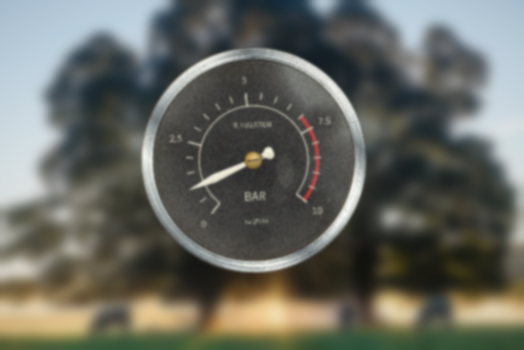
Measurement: 1 bar
